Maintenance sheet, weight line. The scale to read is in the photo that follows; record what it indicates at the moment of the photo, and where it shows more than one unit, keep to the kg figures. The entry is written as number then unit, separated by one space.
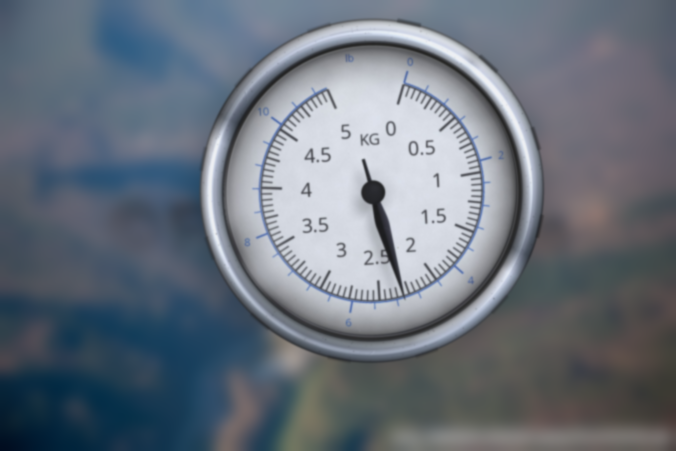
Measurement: 2.3 kg
